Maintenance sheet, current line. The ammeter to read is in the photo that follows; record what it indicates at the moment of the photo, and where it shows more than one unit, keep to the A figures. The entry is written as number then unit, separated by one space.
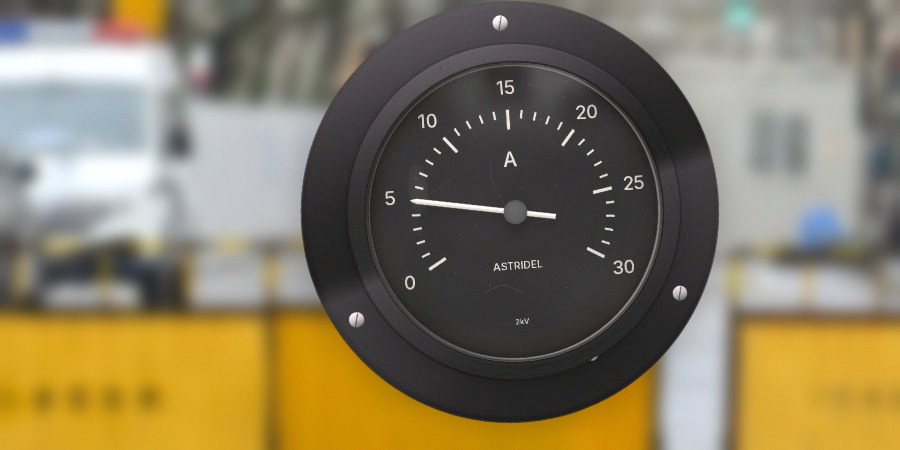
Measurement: 5 A
